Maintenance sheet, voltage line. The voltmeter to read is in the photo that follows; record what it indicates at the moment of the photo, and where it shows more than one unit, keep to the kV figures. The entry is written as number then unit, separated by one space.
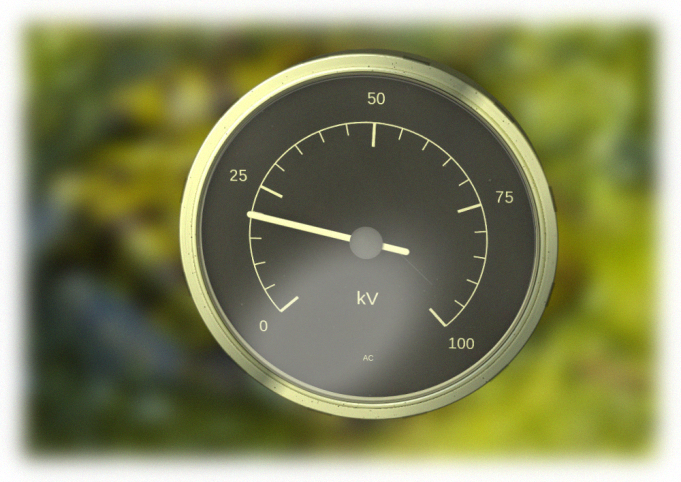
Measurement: 20 kV
